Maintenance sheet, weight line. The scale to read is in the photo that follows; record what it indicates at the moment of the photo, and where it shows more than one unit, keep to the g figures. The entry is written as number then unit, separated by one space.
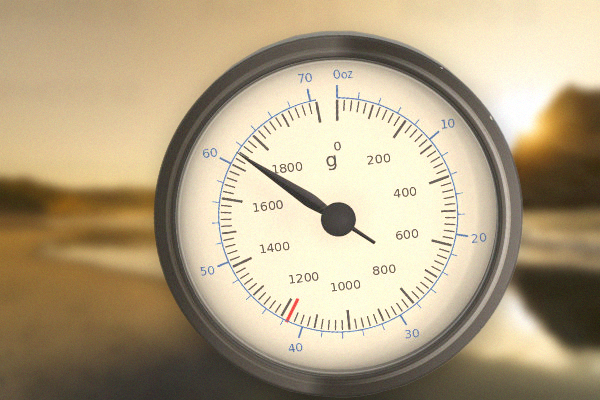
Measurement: 1740 g
